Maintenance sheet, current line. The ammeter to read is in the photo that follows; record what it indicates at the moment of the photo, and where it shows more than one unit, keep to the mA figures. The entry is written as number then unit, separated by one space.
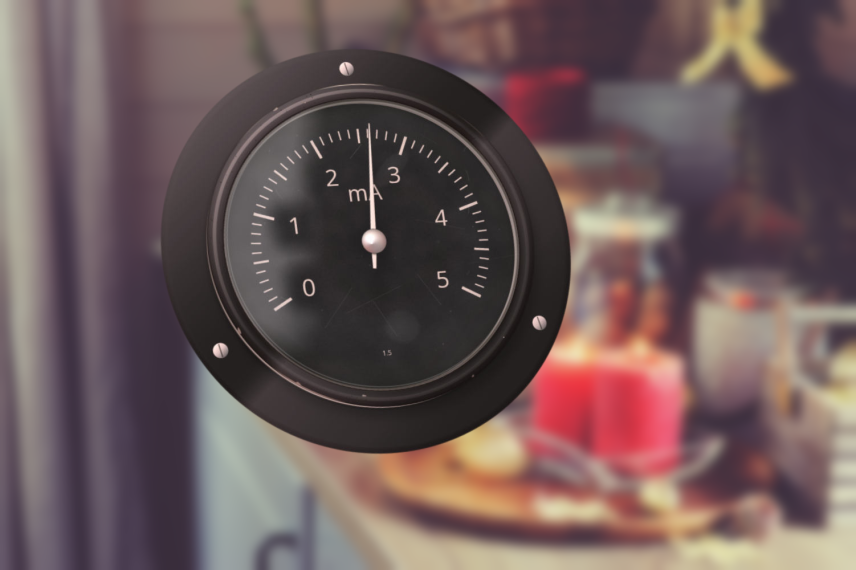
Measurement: 2.6 mA
